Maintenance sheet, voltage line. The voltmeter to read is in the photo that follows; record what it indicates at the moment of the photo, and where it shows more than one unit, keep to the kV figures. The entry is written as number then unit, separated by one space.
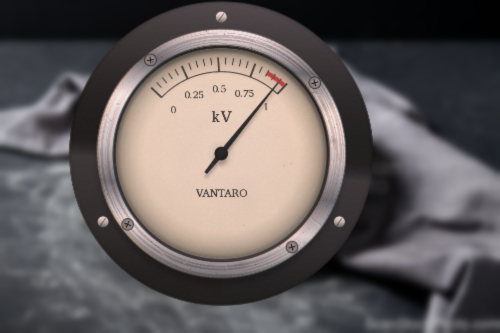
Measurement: 0.95 kV
